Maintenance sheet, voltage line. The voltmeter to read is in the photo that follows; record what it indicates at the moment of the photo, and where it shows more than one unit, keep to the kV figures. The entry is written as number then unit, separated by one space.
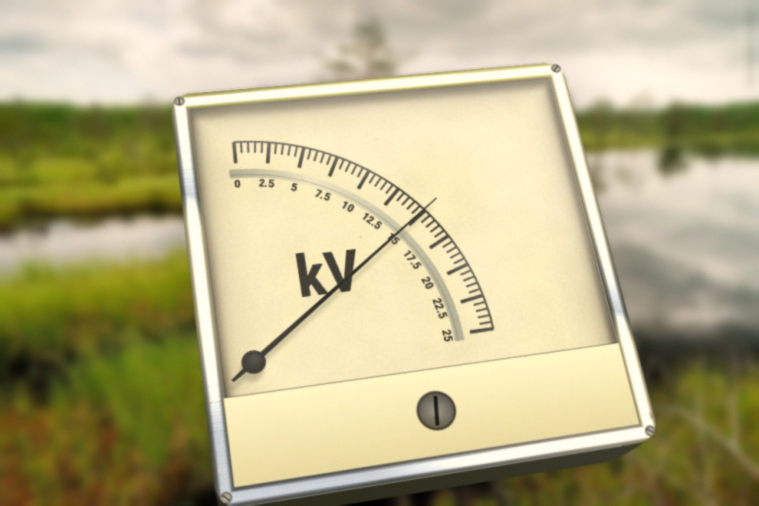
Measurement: 15 kV
